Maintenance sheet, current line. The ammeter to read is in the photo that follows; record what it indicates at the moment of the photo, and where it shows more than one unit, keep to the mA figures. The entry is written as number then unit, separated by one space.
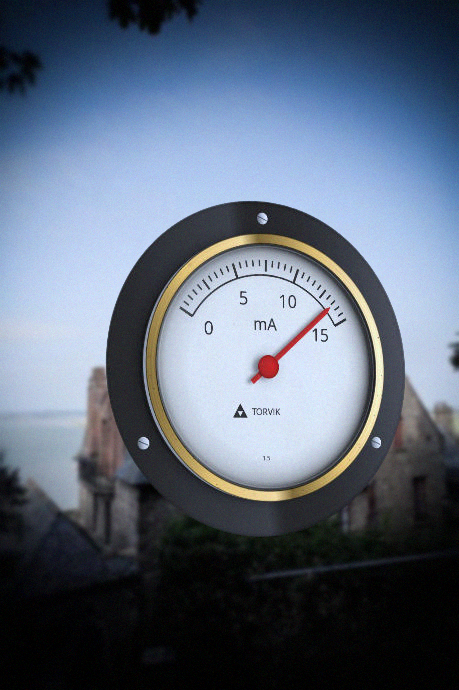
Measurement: 13.5 mA
